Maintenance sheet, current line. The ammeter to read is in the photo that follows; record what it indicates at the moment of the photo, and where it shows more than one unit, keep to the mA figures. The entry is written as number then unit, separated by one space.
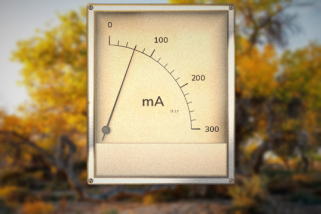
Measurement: 60 mA
